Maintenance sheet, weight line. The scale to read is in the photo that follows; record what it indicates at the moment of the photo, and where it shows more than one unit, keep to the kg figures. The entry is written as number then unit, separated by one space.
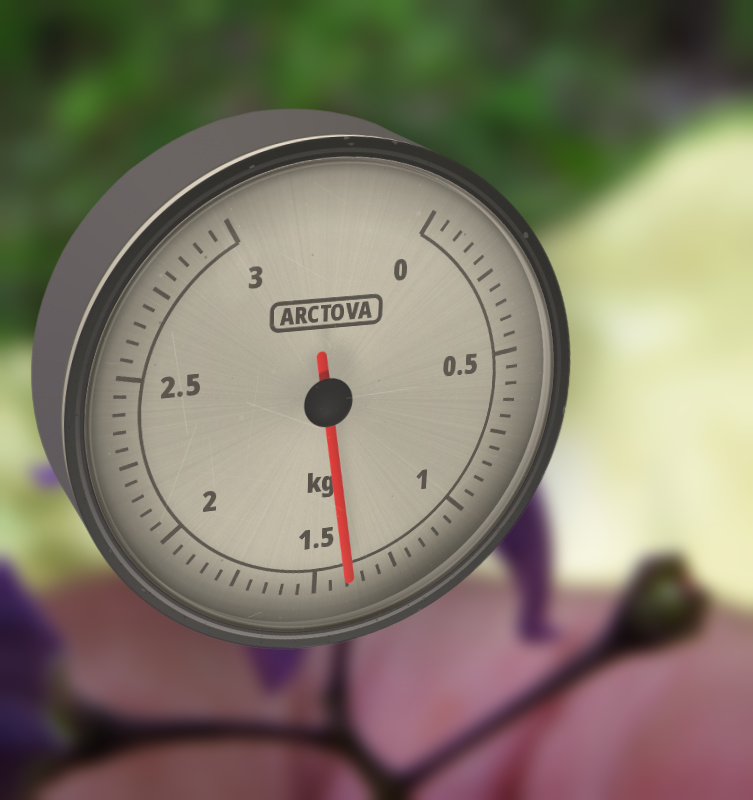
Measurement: 1.4 kg
